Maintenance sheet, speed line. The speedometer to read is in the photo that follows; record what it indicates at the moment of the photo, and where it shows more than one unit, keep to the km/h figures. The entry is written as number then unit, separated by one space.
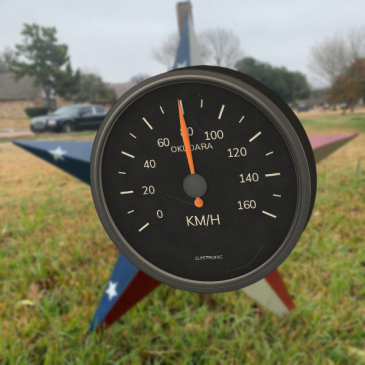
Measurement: 80 km/h
